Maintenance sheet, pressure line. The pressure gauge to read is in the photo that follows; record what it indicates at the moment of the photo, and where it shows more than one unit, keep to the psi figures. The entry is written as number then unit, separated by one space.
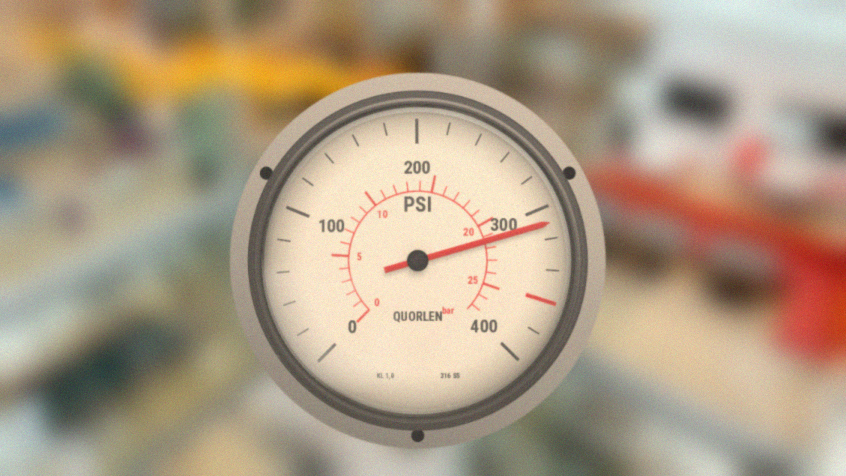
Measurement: 310 psi
